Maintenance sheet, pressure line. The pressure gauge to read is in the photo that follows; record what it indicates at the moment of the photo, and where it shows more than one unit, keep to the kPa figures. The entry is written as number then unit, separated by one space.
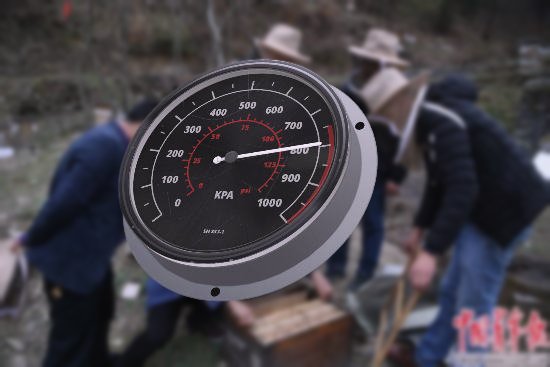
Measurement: 800 kPa
